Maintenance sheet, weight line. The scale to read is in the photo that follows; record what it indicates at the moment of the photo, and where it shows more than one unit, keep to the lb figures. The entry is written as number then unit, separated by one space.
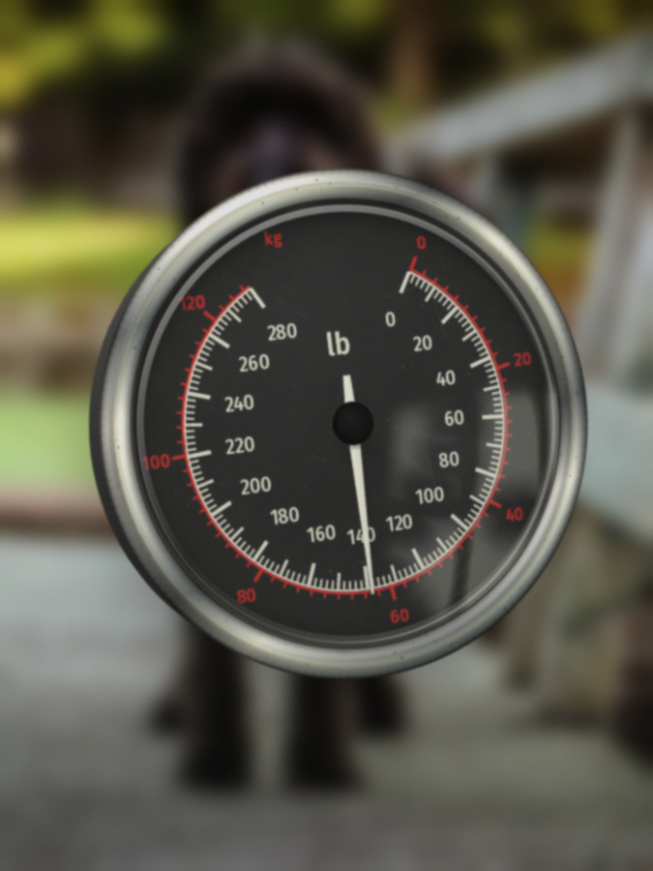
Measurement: 140 lb
